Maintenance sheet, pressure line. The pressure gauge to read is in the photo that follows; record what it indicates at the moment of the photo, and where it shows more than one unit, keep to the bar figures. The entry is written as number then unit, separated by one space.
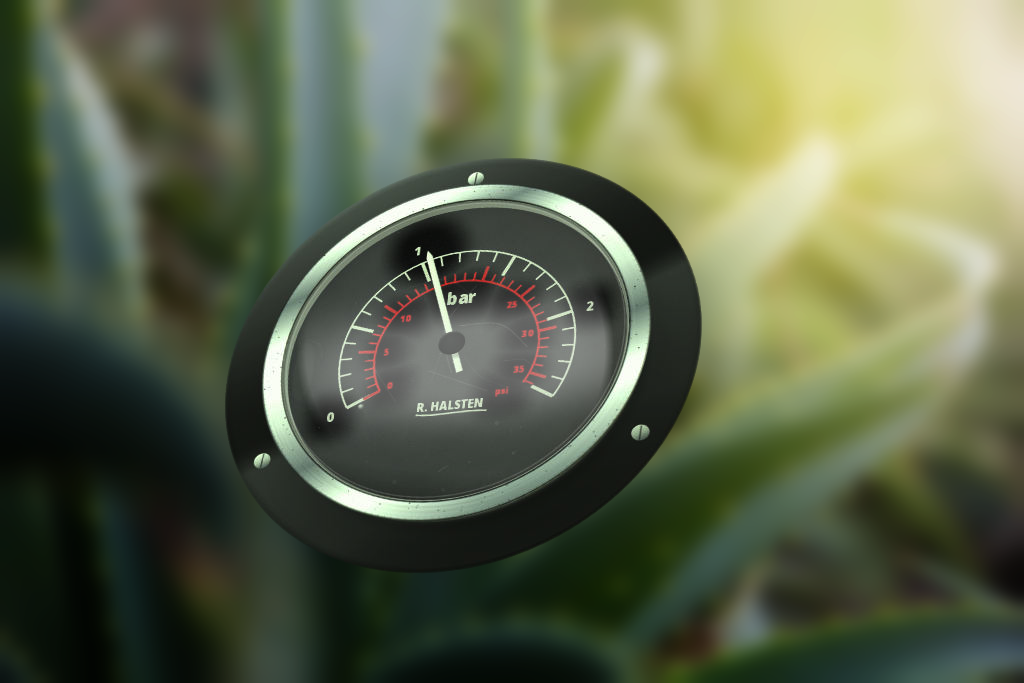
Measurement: 1.05 bar
